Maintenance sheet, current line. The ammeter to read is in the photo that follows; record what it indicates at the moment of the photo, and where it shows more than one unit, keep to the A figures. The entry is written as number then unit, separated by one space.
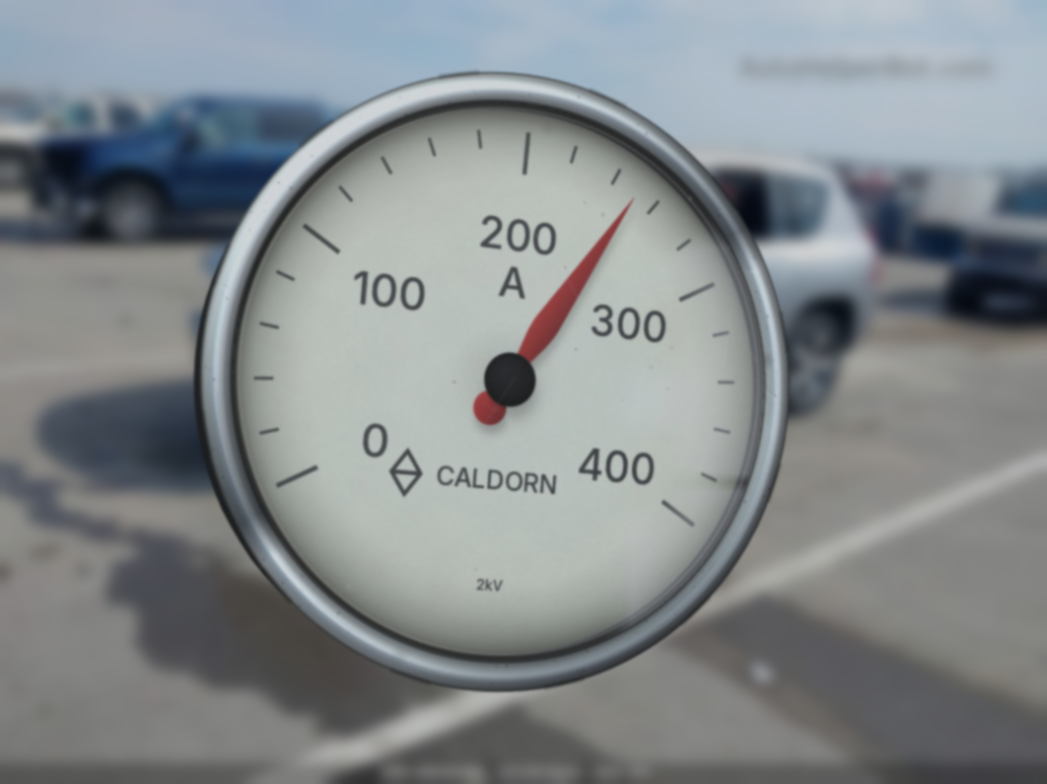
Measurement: 250 A
